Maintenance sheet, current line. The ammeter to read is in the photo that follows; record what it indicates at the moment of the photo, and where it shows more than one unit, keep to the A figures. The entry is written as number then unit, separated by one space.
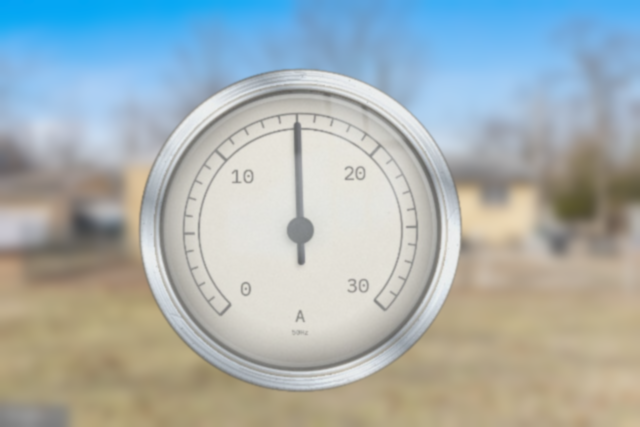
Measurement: 15 A
